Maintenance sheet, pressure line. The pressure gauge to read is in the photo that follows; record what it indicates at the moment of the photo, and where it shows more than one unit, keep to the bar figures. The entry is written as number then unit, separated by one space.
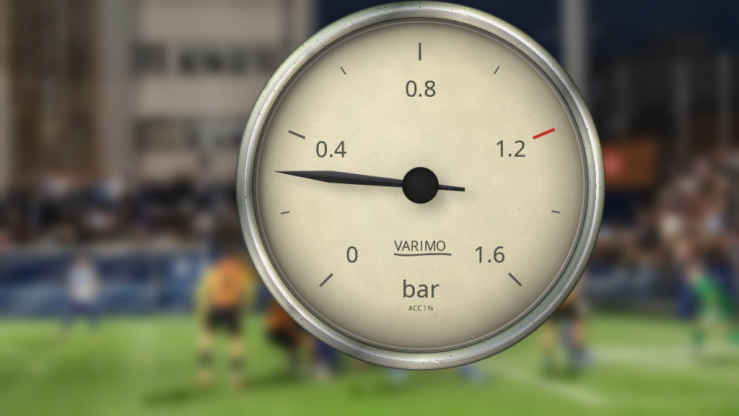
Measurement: 0.3 bar
